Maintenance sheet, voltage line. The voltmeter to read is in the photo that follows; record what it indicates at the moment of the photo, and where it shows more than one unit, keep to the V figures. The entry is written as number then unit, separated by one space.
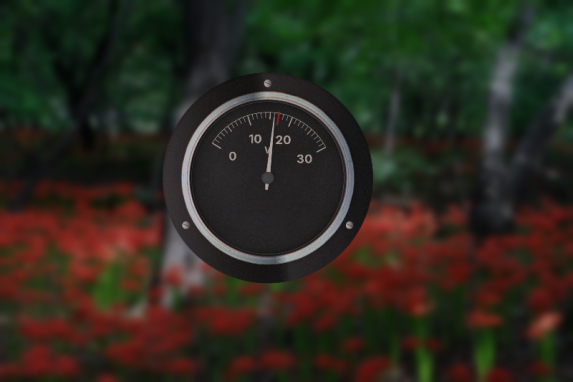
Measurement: 16 V
